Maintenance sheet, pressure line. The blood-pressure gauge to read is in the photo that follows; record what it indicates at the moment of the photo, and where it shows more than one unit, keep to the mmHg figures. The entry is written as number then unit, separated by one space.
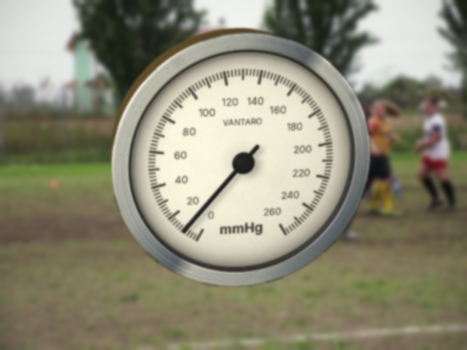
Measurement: 10 mmHg
